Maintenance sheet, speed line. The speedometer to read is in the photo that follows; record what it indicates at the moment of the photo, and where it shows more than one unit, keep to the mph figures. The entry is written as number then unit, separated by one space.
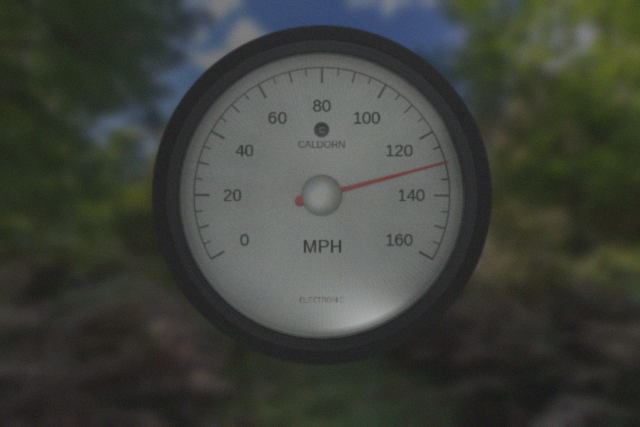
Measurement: 130 mph
